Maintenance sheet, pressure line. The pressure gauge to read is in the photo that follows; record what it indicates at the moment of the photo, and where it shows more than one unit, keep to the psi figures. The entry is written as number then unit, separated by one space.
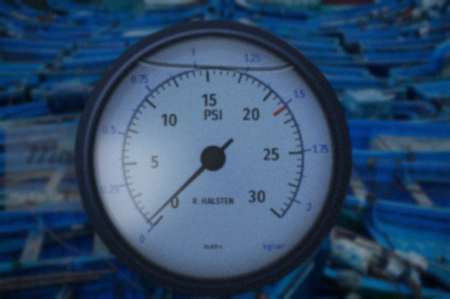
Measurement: 0.5 psi
